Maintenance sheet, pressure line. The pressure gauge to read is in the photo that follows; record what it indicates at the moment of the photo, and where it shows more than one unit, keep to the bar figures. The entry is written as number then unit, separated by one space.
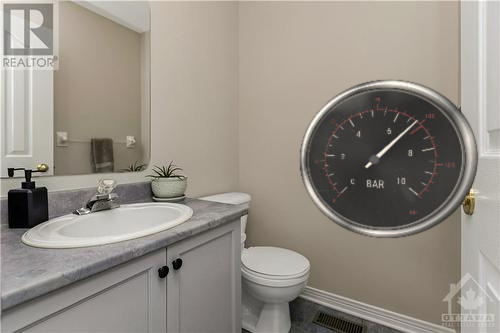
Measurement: 6.75 bar
